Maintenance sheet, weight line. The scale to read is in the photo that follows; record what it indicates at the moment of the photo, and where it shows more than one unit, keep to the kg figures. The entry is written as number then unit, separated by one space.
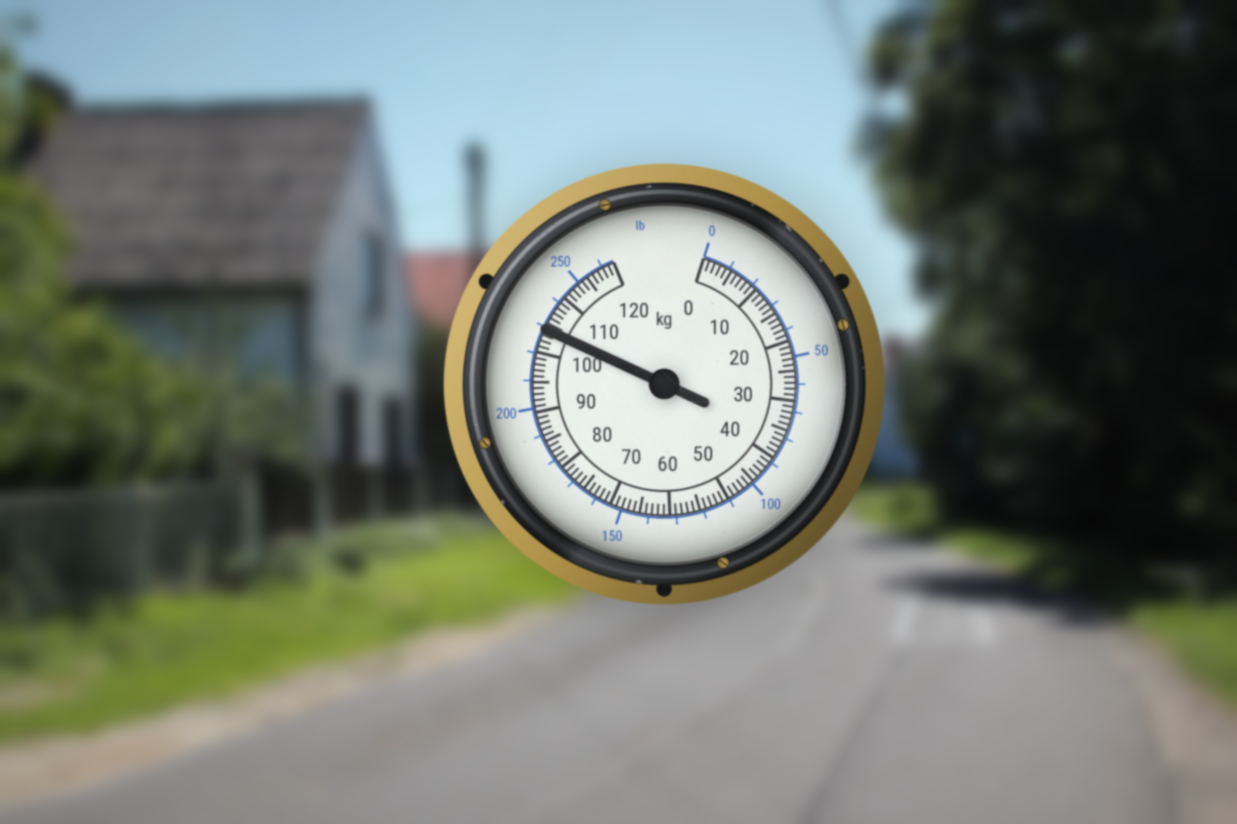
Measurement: 104 kg
